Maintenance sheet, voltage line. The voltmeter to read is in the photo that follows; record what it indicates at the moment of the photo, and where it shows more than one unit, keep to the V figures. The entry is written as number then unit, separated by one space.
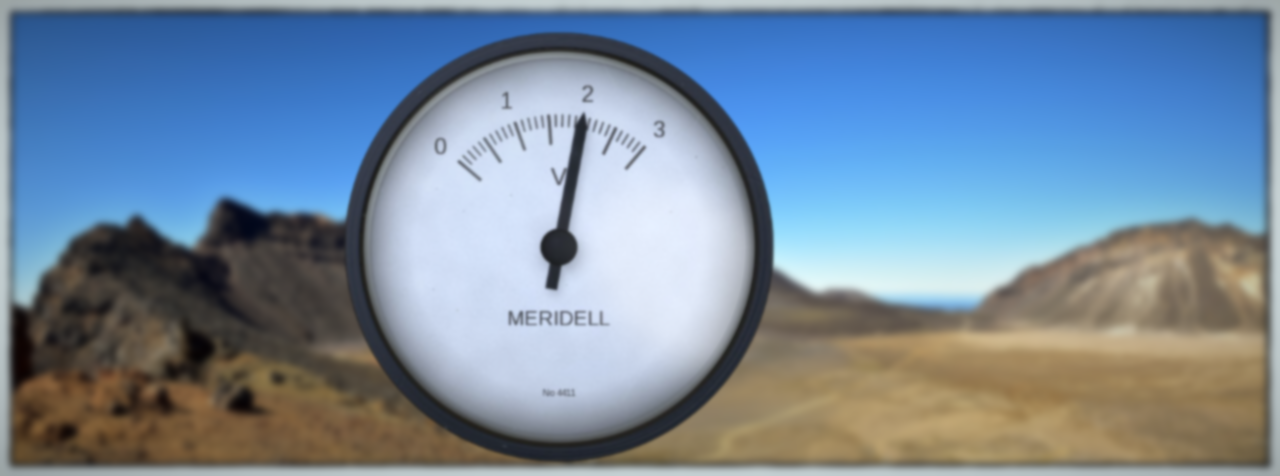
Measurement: 2 V
